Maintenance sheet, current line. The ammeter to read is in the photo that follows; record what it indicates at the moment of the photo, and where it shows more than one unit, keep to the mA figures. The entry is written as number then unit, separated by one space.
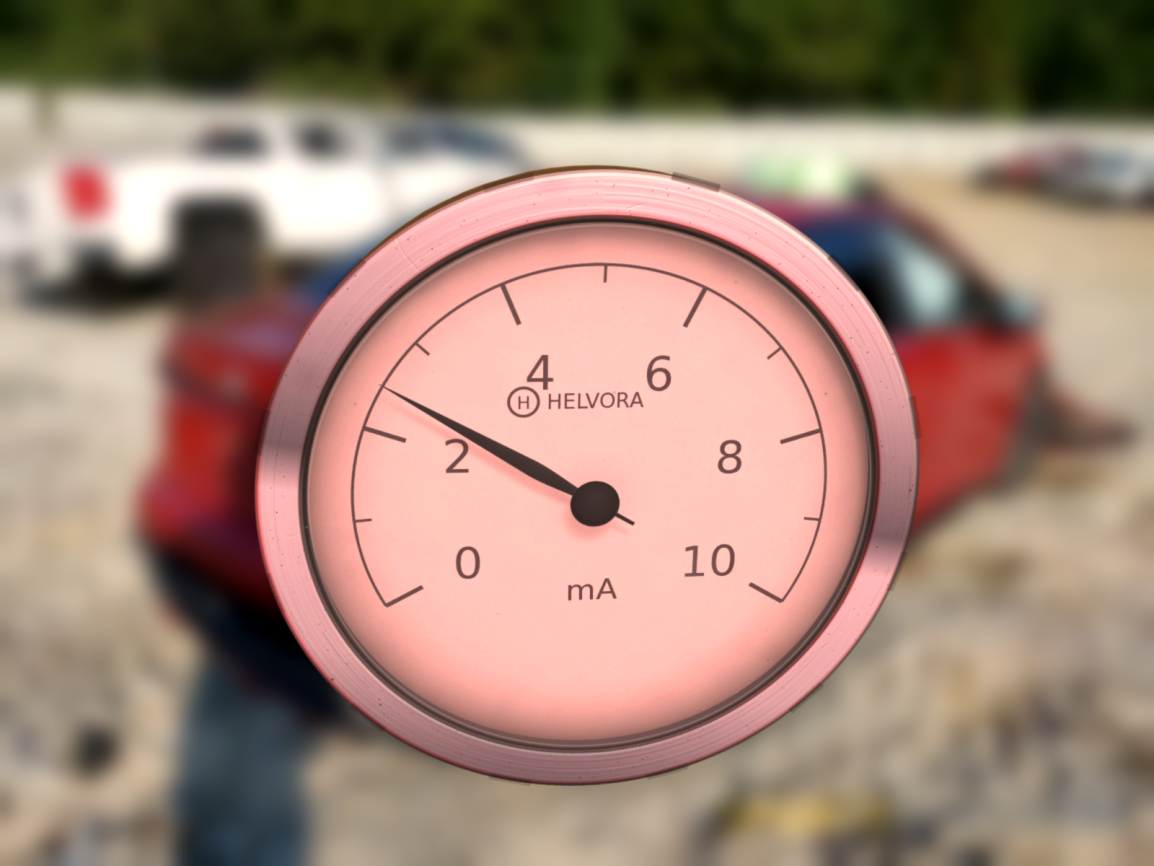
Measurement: 2.5 mA
